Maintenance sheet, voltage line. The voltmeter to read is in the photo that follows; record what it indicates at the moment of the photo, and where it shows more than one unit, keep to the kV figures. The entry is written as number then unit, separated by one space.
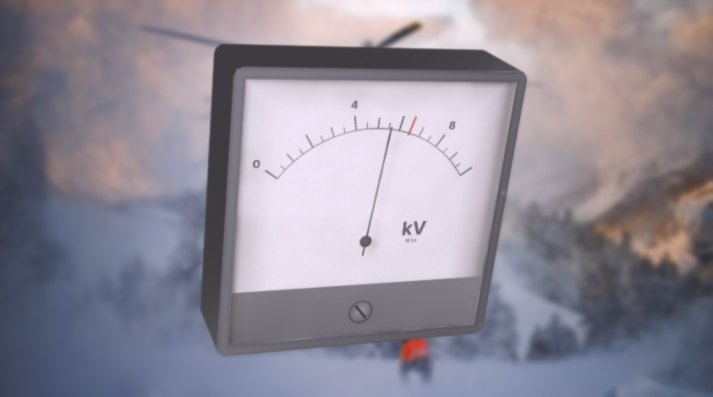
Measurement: 5.5 kV
